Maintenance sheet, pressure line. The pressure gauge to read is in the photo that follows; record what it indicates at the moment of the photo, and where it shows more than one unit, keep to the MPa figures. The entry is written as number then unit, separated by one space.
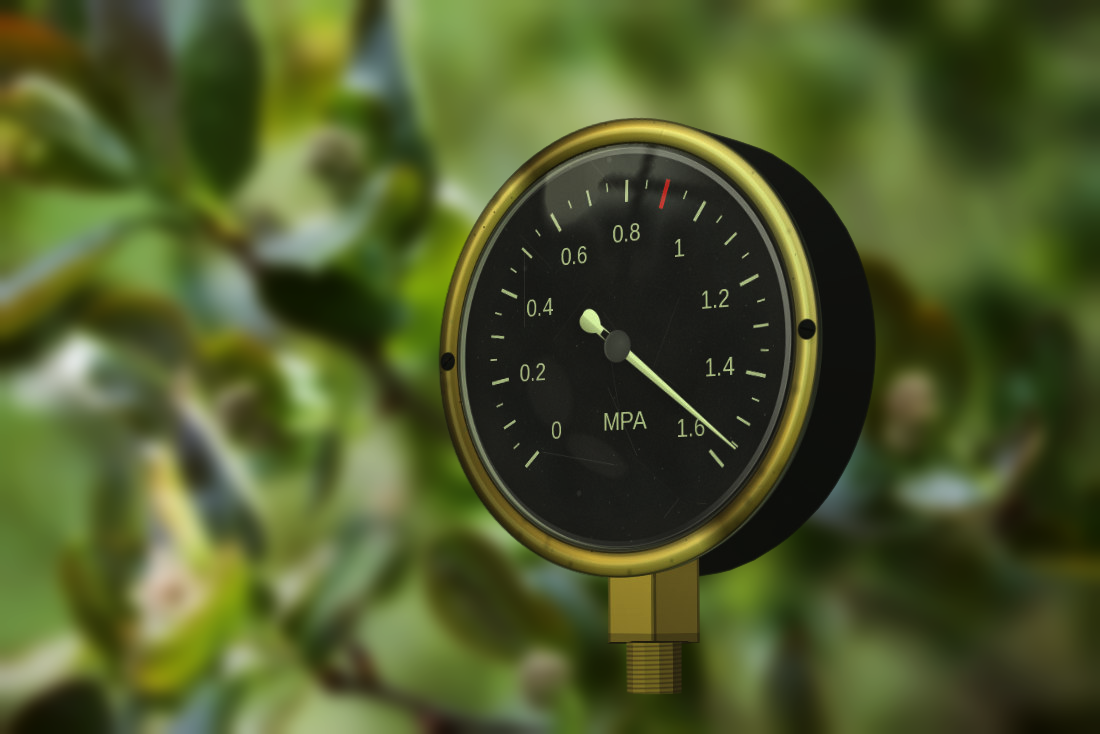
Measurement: 1.55 MPa
